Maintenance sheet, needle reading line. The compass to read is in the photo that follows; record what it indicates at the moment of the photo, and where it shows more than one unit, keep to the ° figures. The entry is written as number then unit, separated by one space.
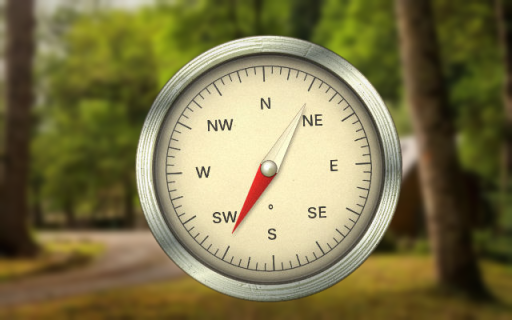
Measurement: 212.5 °
